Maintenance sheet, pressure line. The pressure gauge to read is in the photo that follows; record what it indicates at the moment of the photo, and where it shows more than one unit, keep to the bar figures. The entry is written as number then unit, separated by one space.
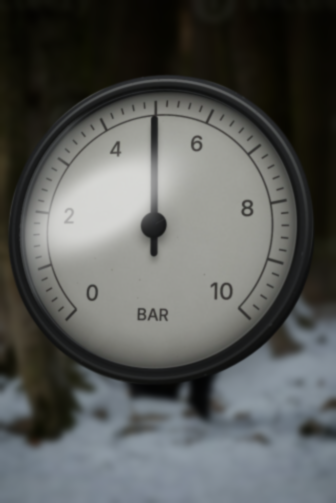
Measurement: 5 bar
